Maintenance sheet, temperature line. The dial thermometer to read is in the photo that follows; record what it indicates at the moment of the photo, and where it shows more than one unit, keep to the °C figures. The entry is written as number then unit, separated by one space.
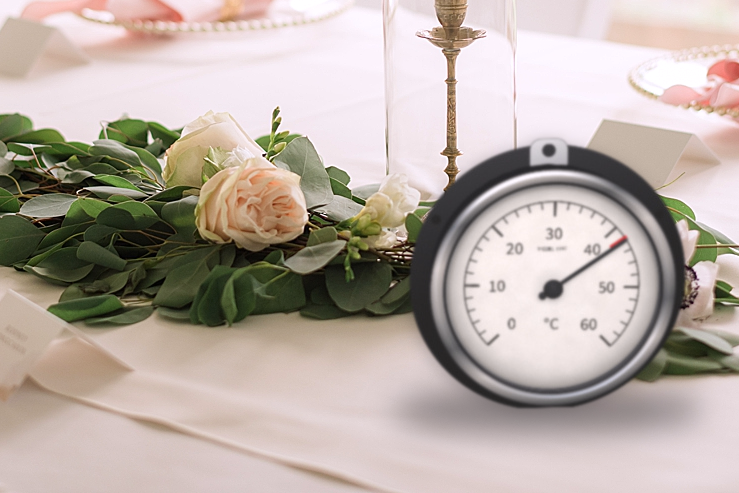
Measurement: 42 °C
